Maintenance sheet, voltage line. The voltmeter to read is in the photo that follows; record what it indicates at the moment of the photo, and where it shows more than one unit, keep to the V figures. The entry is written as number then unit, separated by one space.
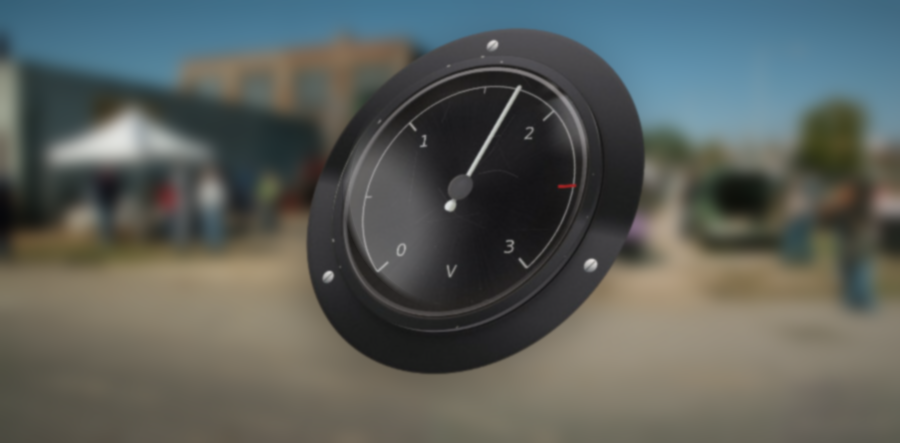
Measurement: 1.75 V
